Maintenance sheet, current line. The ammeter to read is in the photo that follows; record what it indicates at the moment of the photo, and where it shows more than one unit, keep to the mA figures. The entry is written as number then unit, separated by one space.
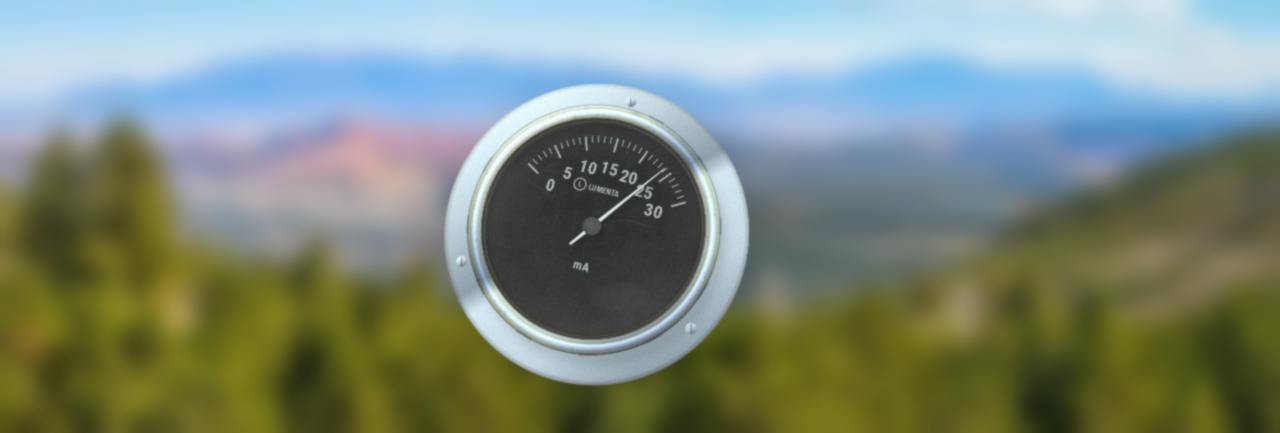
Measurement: 24 mA
